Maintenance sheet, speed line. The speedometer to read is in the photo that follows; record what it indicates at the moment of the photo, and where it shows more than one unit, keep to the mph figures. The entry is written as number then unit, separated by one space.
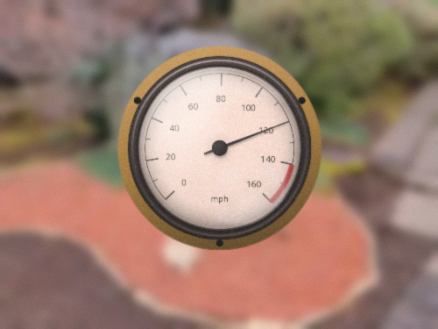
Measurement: 120 mph
